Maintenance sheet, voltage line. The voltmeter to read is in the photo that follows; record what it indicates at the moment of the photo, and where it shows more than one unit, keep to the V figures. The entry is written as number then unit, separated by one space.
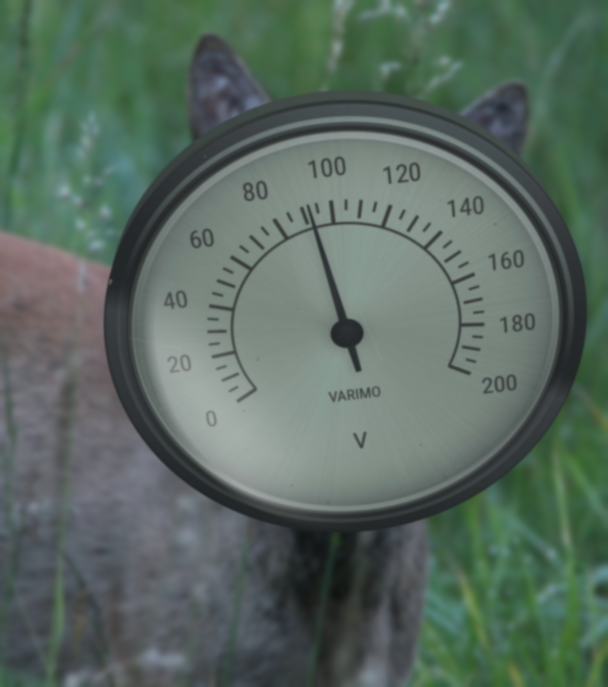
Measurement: 92.5 V
